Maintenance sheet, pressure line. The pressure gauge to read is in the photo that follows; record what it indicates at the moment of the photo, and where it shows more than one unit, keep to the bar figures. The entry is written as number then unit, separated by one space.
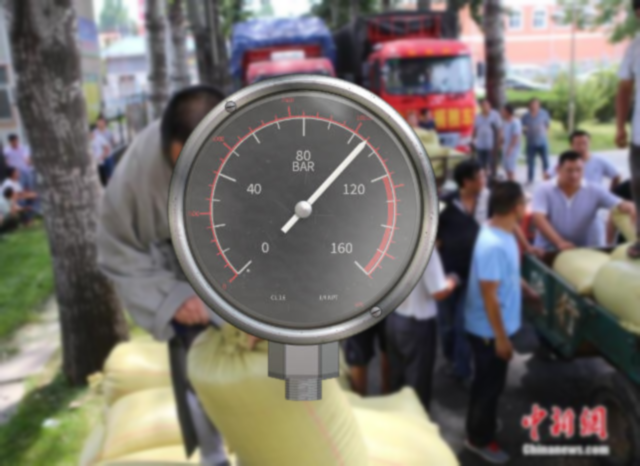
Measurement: 105 bar
